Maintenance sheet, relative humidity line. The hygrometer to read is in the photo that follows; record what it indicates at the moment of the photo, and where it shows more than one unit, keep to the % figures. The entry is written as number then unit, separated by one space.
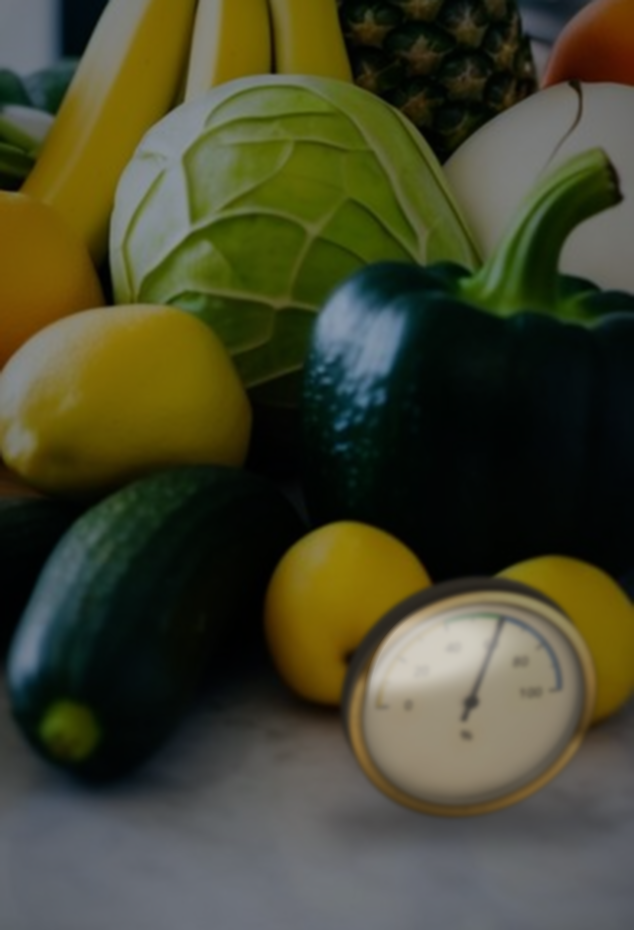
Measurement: 60 %
